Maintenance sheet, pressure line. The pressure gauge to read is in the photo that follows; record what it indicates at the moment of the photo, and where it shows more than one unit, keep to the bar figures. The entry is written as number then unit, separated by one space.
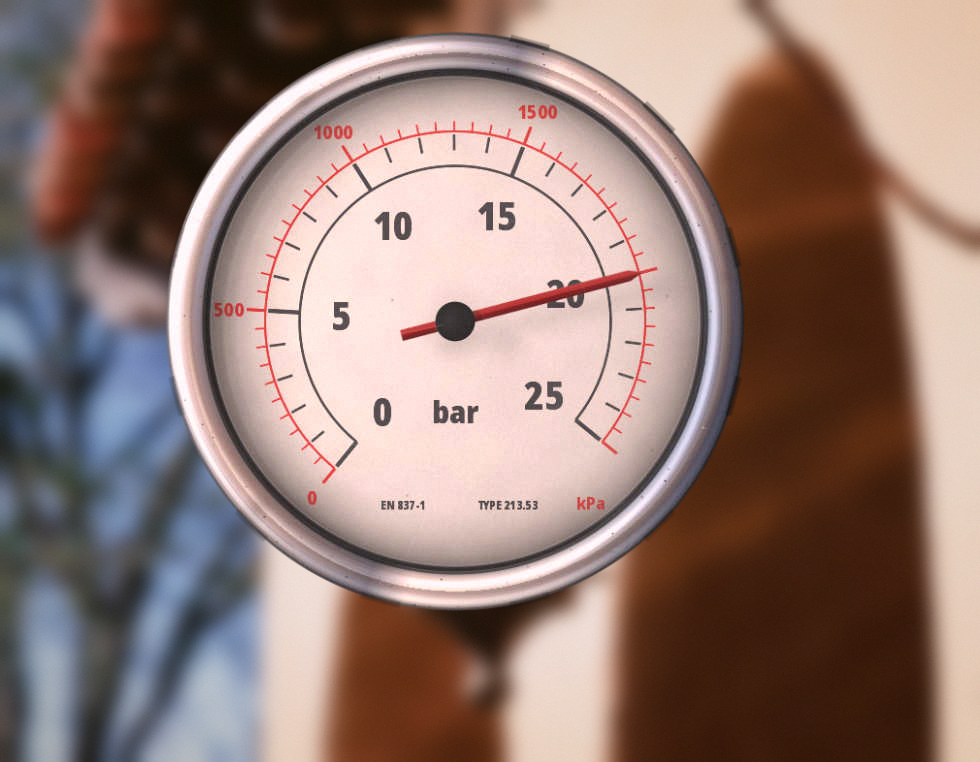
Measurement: 20 bar
